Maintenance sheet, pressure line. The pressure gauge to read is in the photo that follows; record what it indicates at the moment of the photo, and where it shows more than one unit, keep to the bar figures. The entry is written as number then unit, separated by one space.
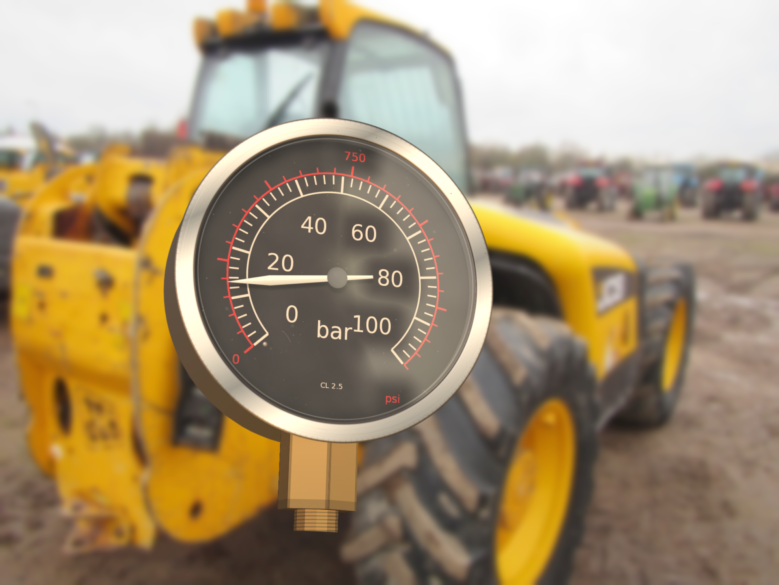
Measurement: 13 bar
